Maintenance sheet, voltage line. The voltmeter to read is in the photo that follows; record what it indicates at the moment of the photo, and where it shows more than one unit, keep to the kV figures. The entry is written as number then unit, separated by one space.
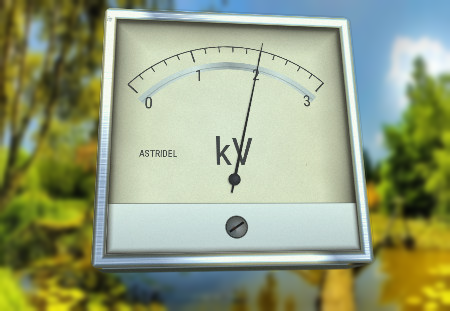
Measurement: 2 kV
